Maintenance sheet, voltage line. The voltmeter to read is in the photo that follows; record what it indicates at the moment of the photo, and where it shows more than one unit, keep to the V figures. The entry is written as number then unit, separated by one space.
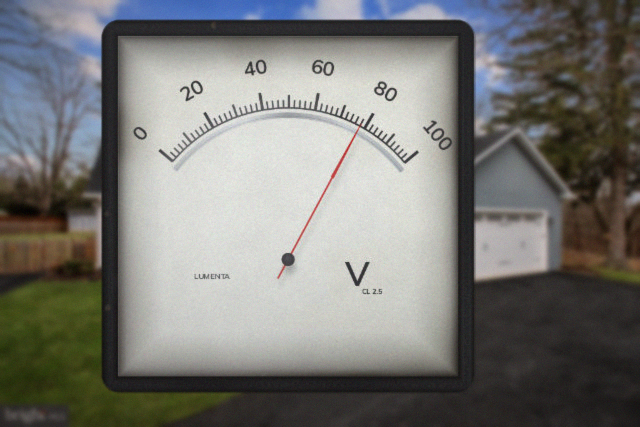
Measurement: 78 V
